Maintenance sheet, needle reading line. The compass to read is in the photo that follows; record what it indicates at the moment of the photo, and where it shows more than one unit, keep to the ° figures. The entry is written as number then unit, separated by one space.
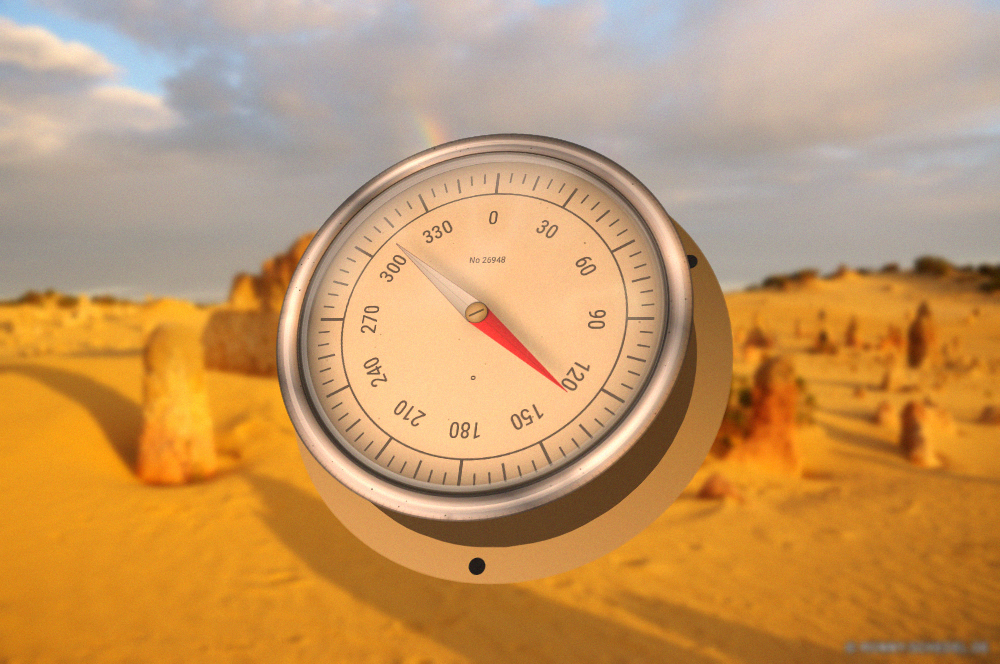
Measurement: 130 °
